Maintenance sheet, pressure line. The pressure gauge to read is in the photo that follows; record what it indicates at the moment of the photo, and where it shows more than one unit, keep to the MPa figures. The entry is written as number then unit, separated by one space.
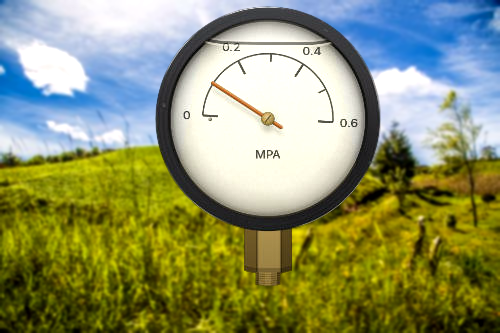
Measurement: 0.1 MPa
